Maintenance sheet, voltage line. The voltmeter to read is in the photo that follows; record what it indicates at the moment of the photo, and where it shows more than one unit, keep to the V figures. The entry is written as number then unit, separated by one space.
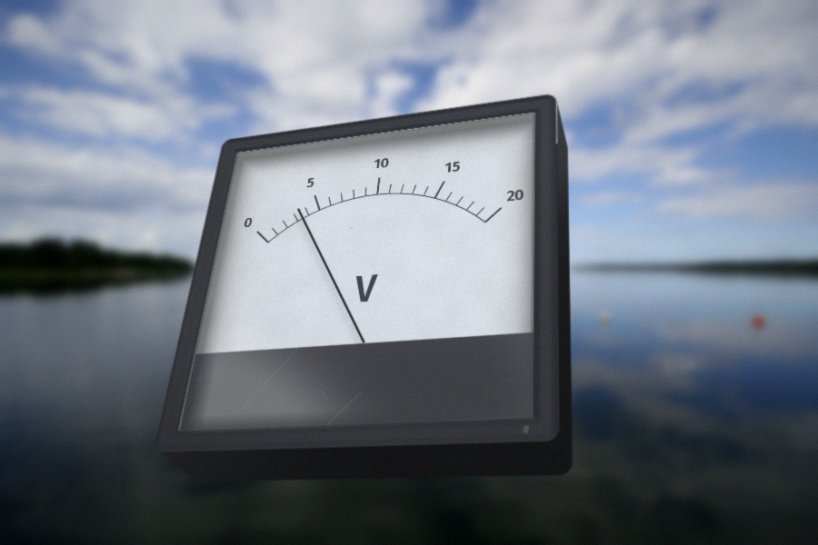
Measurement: 3.5 V
